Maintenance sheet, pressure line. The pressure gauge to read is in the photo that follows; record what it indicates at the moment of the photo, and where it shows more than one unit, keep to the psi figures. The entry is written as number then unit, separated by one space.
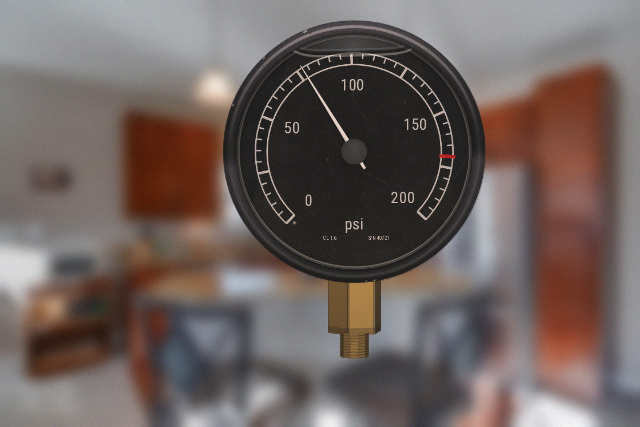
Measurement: 77.5 psi
